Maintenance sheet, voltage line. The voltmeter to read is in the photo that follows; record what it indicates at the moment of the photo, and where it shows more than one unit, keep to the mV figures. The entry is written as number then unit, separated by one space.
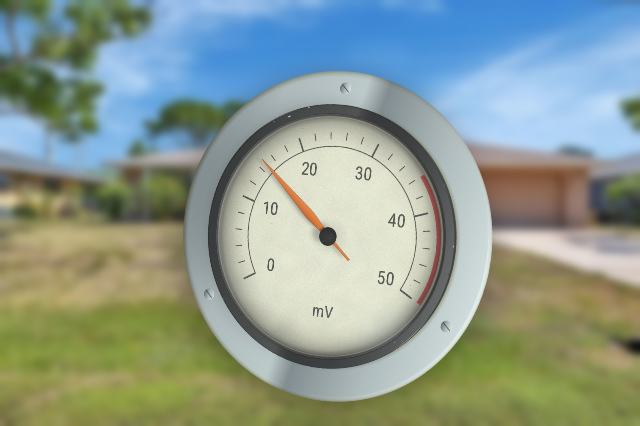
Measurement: 15 mV
